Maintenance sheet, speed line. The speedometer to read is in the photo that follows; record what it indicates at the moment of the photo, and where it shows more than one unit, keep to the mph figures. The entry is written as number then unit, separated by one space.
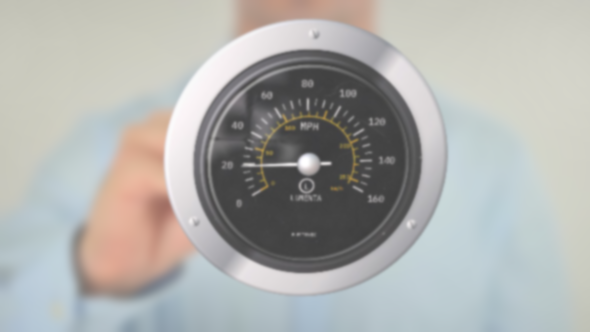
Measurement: 20 mph
